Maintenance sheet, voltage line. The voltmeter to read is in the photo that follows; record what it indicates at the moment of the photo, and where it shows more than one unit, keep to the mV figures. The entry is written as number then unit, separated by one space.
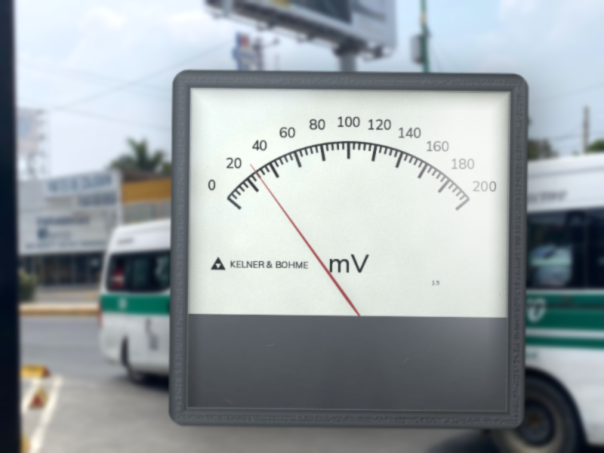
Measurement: 28 mV
